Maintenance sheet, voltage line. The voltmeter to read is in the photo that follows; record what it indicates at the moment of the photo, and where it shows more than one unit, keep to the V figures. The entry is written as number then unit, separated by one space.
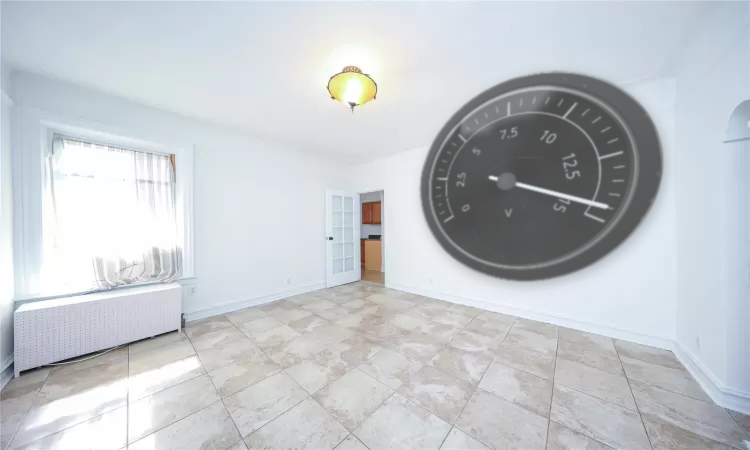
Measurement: 14.5 V
